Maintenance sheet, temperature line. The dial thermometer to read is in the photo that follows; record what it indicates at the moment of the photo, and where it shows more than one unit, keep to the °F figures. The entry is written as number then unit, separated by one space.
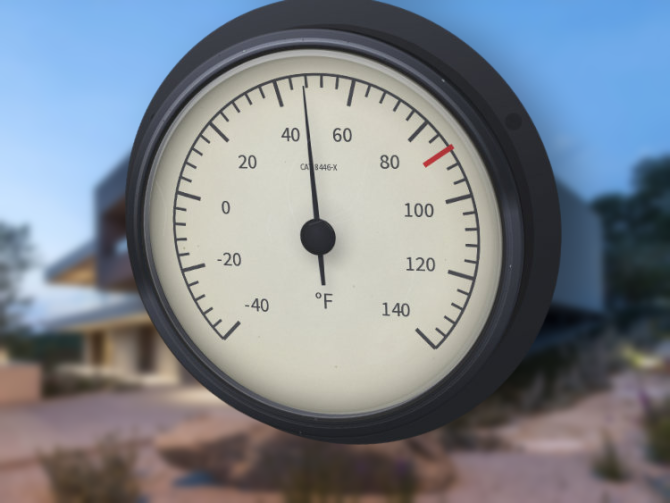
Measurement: 48 °F
